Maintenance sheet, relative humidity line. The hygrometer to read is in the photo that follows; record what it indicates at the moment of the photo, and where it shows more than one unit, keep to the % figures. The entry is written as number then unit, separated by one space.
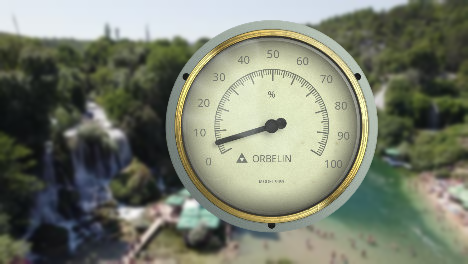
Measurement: 5 %
